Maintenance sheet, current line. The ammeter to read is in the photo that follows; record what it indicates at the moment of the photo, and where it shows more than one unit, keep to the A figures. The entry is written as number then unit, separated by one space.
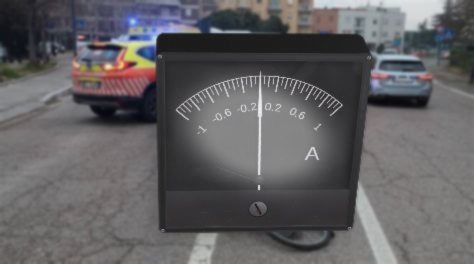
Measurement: 0 A
